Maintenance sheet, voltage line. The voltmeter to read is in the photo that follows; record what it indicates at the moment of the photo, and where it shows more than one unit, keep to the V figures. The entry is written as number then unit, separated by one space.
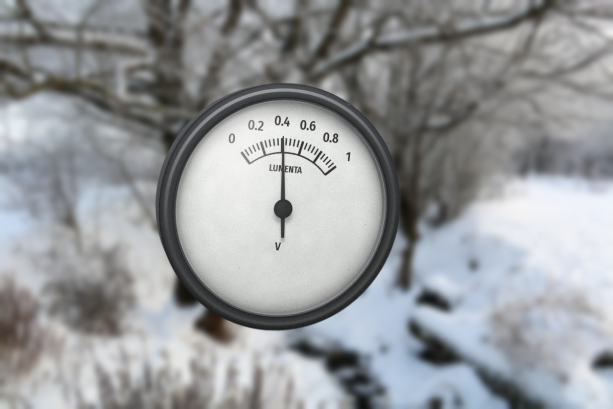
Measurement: 0.4 V
